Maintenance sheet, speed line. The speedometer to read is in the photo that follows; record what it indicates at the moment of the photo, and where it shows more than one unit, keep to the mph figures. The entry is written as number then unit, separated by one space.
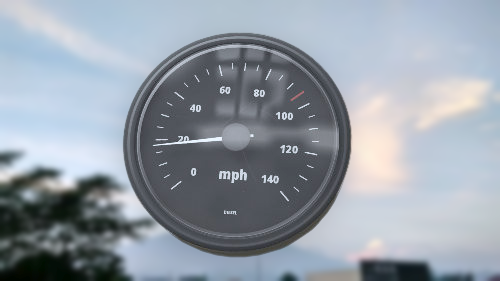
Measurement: 17.5 mph
